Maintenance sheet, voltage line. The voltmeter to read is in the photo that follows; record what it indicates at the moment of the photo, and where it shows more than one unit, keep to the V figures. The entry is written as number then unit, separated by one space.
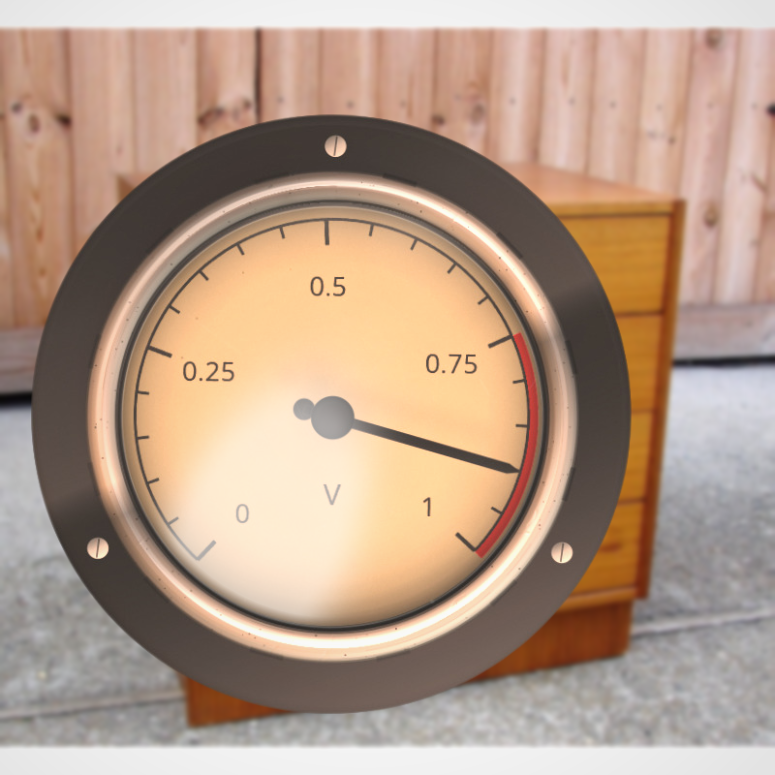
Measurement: 0.9 V
